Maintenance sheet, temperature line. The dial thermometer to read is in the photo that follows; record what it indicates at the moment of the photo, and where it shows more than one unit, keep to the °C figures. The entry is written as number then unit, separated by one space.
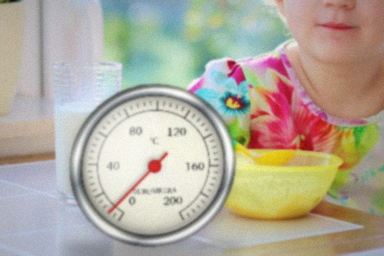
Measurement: 8 °C
